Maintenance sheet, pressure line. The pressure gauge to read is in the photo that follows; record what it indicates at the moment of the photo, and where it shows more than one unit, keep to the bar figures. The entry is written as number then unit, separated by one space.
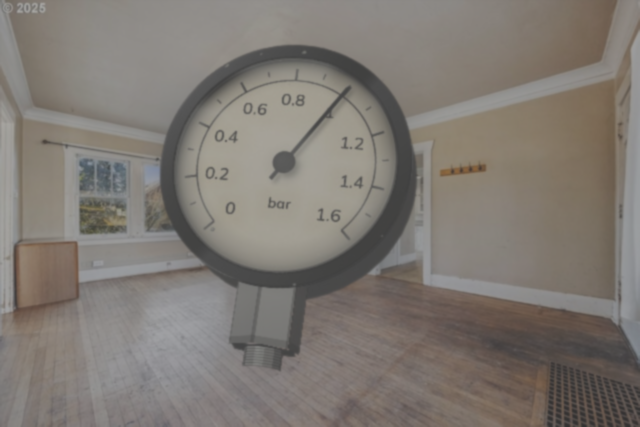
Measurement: 1 bar
